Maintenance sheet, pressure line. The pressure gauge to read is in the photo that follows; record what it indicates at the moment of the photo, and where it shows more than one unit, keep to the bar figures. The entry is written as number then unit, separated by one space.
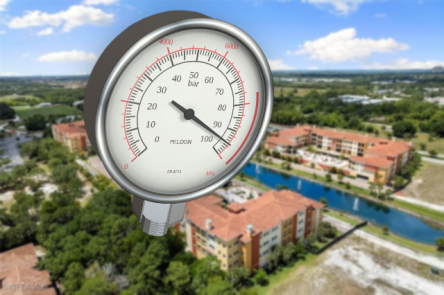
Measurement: 95 bar
